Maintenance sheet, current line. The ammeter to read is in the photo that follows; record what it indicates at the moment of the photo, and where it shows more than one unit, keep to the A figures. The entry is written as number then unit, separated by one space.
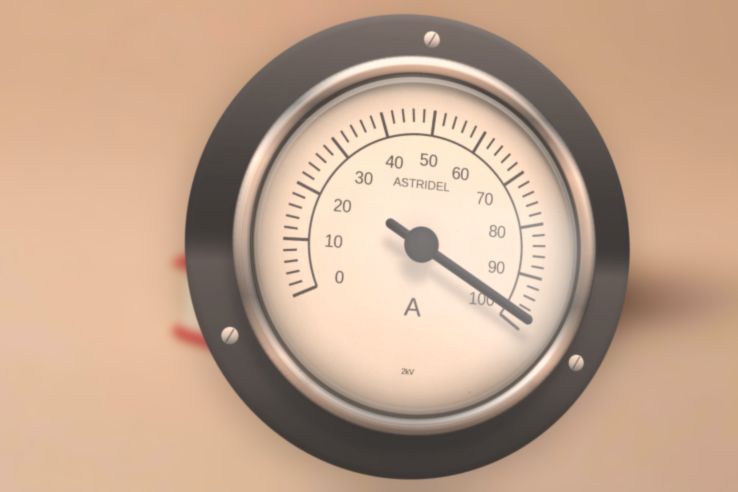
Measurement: 98 A
